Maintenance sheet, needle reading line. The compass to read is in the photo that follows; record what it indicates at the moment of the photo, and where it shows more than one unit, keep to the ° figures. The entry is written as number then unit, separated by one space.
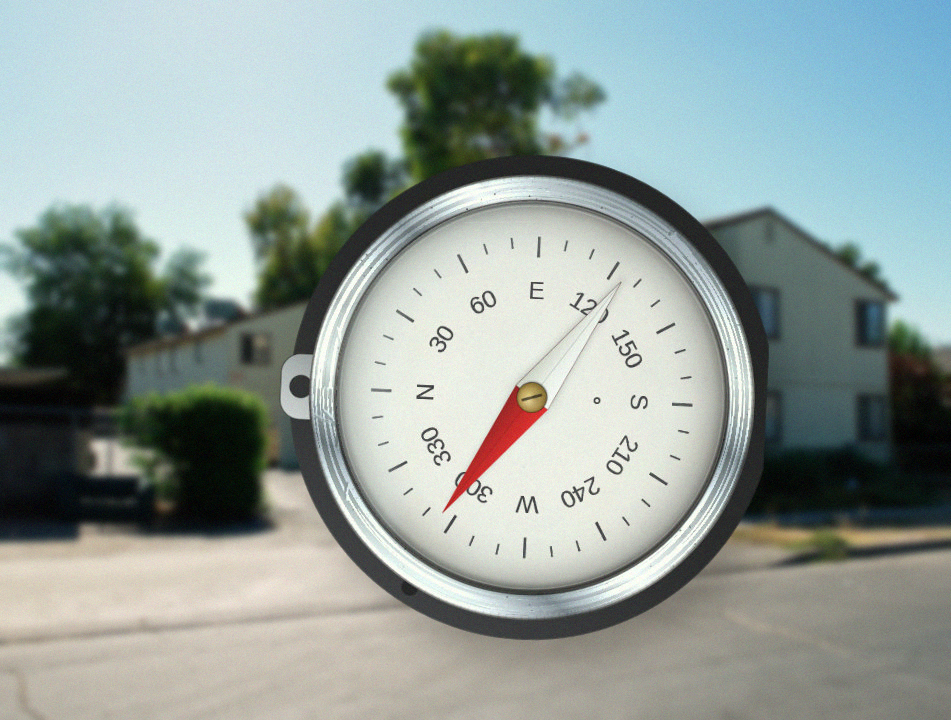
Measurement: 305 °
